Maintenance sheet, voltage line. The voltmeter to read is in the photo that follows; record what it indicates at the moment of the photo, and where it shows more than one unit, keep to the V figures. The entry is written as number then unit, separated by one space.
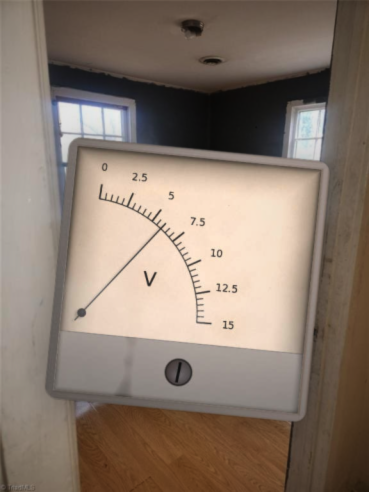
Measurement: 6 V
